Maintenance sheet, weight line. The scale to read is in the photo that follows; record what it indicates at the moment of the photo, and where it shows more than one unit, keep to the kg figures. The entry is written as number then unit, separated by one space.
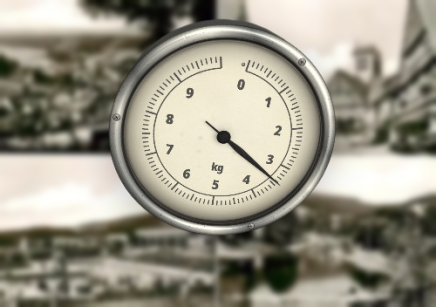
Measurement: 3.4 kg
